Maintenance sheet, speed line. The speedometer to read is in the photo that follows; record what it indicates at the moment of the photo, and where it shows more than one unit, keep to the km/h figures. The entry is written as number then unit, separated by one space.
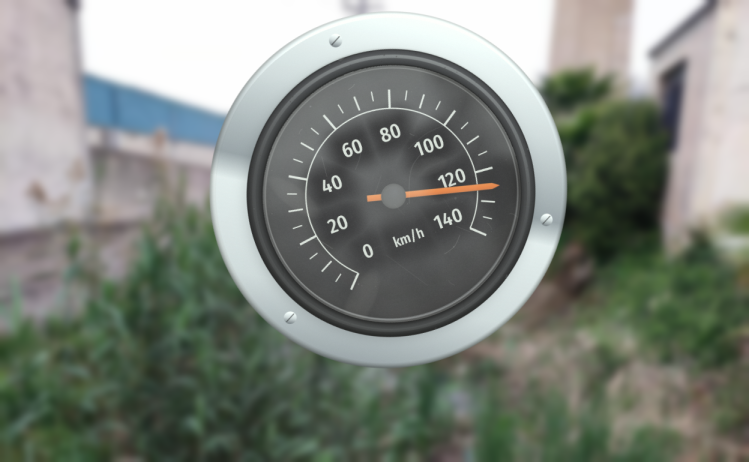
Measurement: 125 km/h
